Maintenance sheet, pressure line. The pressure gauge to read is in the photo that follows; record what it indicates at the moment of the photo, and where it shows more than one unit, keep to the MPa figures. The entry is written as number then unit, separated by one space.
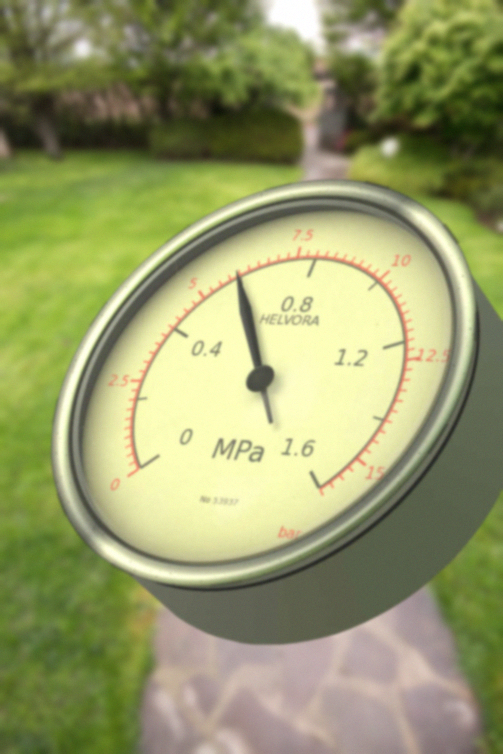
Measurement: 0.6 MPa
